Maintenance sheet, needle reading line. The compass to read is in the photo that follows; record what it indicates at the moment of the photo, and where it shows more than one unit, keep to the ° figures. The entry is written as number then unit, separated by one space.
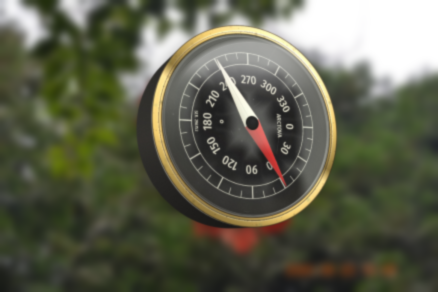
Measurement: 60 °
